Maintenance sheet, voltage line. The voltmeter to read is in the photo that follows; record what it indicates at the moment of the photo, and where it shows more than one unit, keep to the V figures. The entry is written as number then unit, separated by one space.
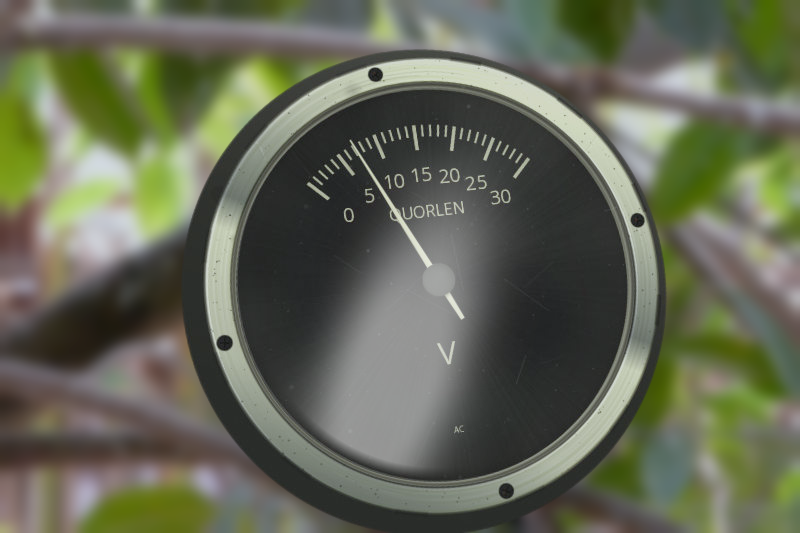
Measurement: 7 V
